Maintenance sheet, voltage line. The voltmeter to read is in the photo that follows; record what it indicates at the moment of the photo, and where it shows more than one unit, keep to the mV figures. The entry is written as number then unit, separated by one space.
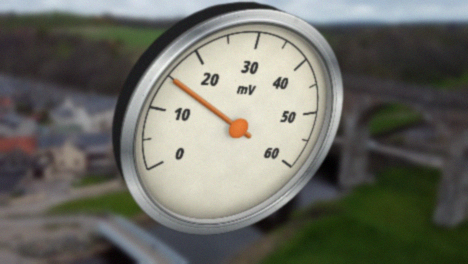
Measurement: 15 mV
